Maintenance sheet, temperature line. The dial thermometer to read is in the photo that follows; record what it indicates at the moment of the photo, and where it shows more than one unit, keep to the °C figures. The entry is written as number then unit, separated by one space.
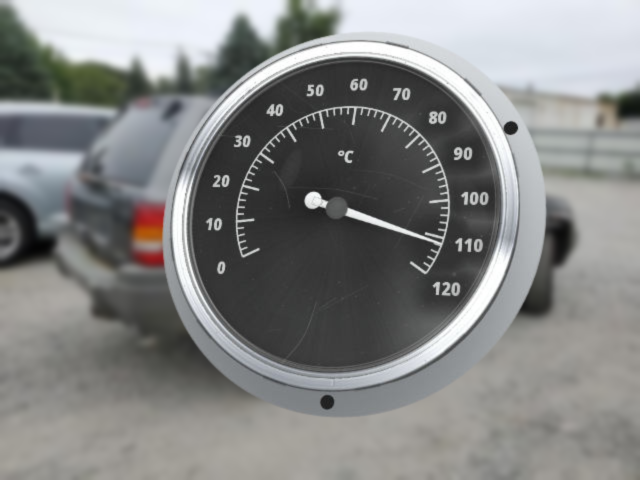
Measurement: 112 °C
